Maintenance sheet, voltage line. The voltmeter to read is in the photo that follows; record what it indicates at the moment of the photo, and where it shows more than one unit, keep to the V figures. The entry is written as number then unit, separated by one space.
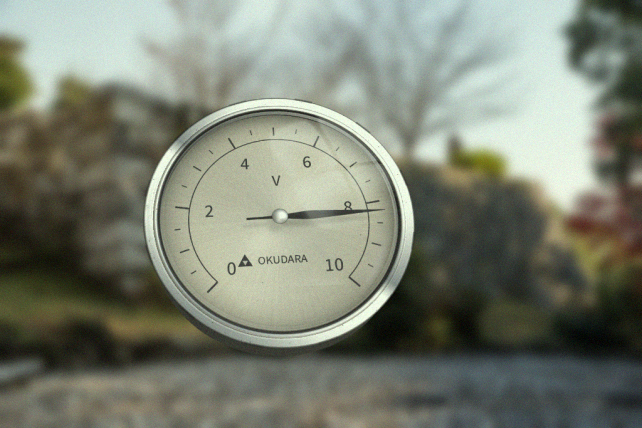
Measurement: 8.25 V
